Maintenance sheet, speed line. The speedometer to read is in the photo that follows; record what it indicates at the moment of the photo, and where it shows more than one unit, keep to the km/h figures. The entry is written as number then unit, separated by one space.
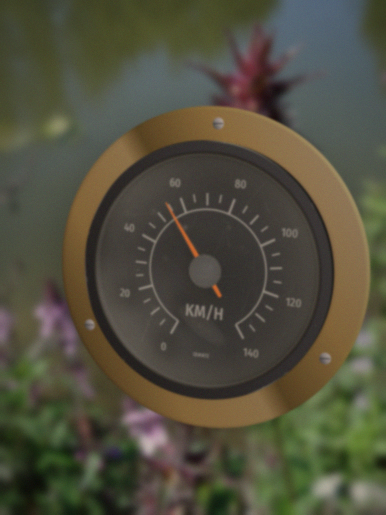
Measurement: 55 km/h
